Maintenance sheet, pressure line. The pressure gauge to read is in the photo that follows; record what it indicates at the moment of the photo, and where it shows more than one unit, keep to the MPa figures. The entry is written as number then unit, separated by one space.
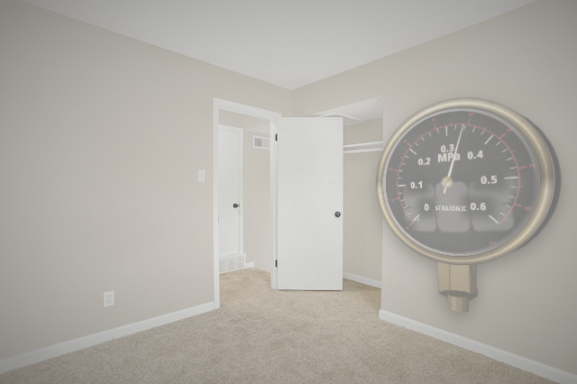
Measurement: 0.34 MPa
